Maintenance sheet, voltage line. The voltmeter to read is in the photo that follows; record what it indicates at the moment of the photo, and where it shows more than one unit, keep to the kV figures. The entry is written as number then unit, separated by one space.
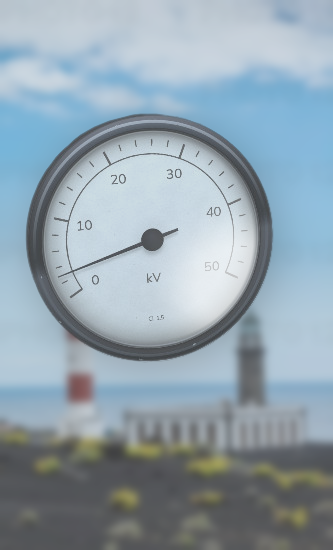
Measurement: 3 kV
